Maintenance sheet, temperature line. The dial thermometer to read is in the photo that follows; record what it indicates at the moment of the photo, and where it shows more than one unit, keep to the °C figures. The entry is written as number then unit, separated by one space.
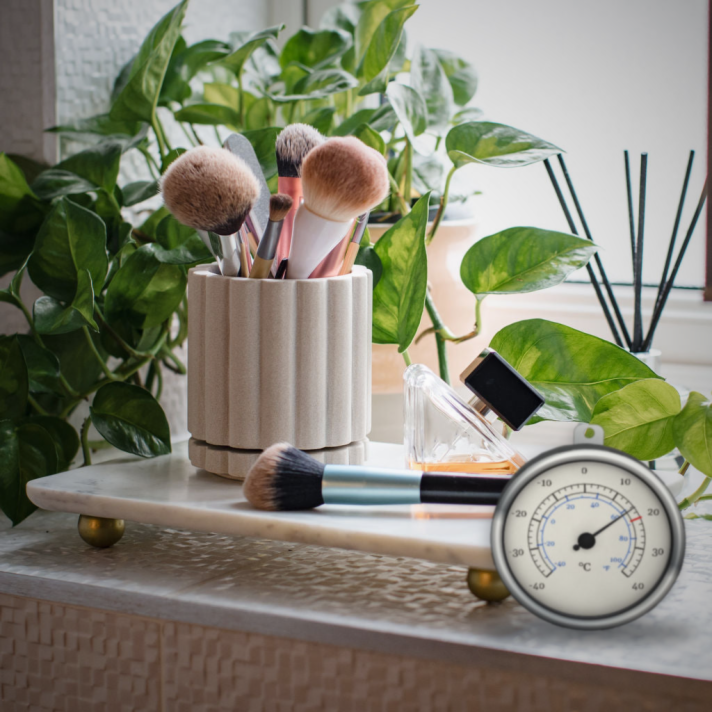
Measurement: 16 °C
